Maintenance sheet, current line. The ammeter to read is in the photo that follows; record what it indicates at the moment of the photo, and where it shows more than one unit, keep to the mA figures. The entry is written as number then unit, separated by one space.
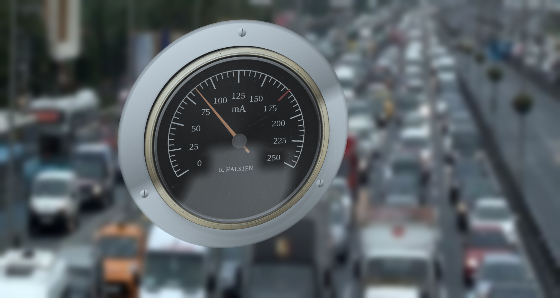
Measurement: 85 mA
